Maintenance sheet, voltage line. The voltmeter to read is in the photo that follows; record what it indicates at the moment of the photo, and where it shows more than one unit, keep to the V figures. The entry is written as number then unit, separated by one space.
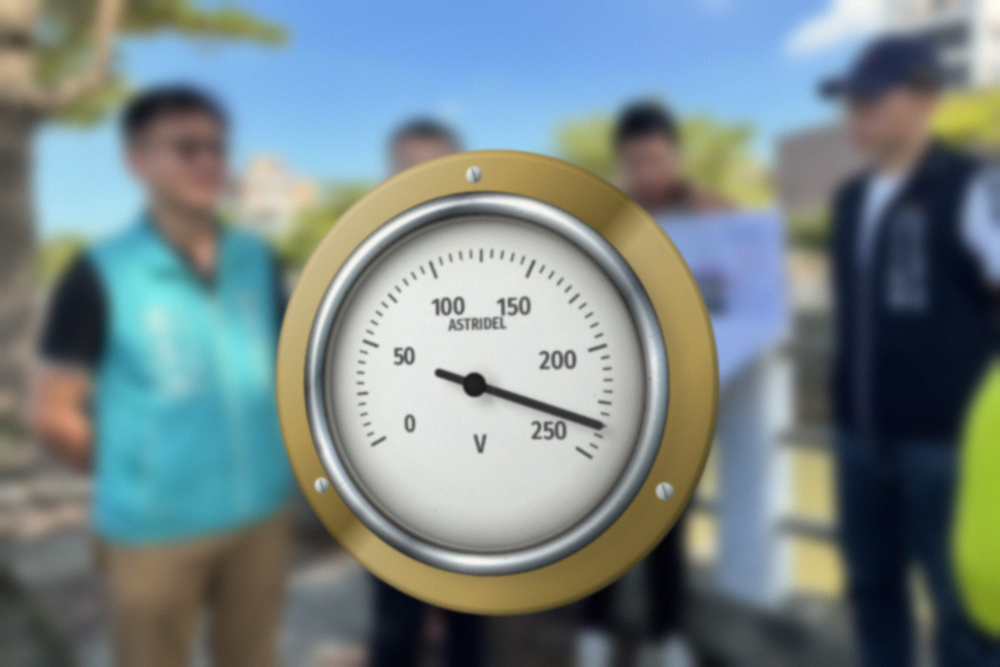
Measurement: 235 V
